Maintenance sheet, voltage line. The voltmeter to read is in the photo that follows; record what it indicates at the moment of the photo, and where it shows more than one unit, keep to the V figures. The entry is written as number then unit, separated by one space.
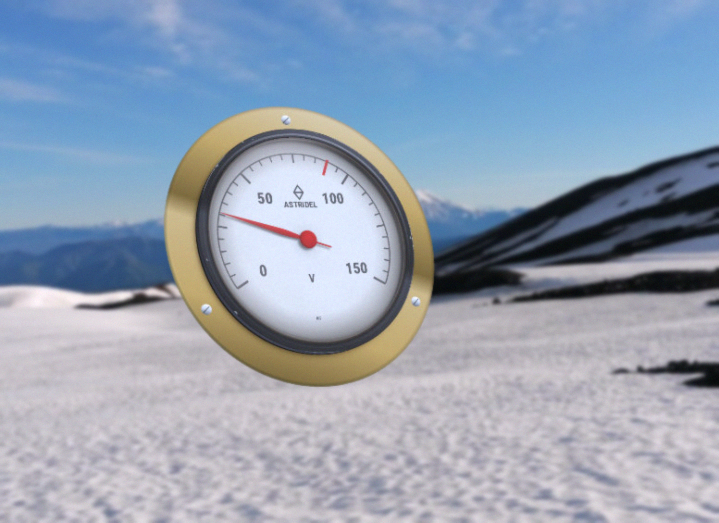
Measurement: 30 V
